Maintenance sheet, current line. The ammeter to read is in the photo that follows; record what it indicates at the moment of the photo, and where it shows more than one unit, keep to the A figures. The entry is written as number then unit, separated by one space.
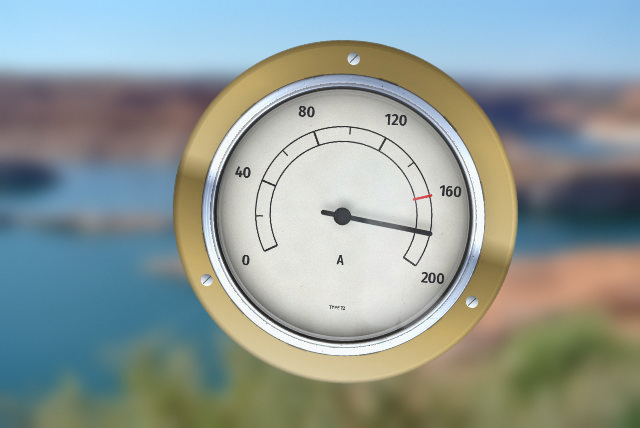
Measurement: 180 A
